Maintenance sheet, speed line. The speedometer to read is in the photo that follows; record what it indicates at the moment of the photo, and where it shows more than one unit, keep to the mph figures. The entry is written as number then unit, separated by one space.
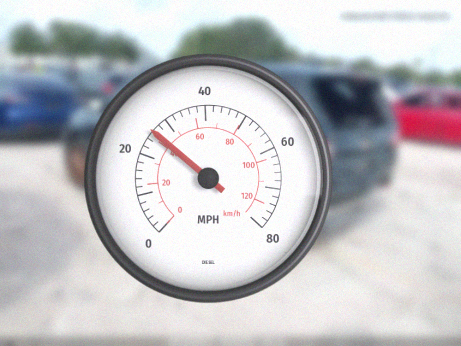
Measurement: 26 mph
